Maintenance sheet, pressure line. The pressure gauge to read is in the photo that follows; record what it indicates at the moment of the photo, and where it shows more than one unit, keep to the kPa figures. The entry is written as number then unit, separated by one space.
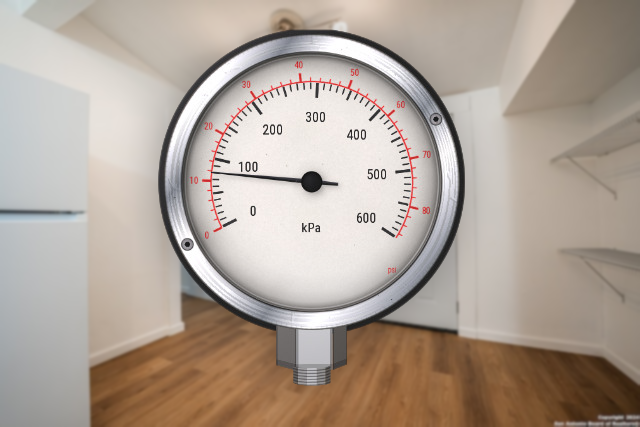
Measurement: 80 kPa
